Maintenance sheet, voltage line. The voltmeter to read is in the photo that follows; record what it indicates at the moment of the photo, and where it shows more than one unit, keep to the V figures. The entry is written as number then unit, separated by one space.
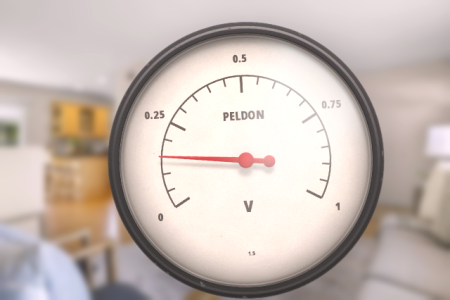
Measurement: 0.15 V
